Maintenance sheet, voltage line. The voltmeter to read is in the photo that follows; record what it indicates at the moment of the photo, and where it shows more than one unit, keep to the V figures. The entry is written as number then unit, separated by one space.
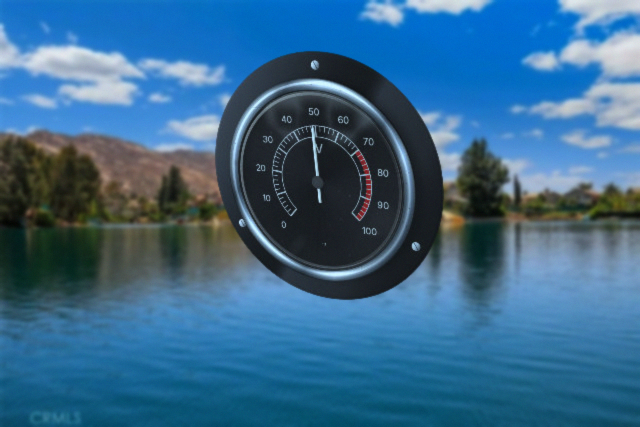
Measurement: 50 V
